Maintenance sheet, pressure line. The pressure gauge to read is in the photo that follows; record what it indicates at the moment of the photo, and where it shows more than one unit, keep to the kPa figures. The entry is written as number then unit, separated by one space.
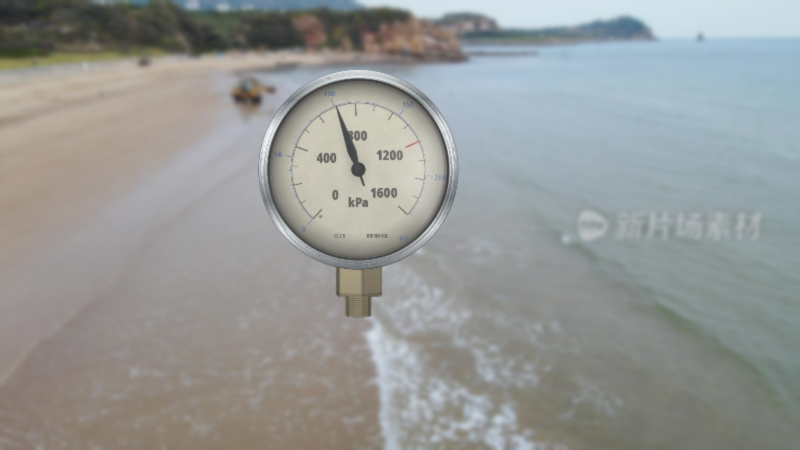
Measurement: 700 kPa
